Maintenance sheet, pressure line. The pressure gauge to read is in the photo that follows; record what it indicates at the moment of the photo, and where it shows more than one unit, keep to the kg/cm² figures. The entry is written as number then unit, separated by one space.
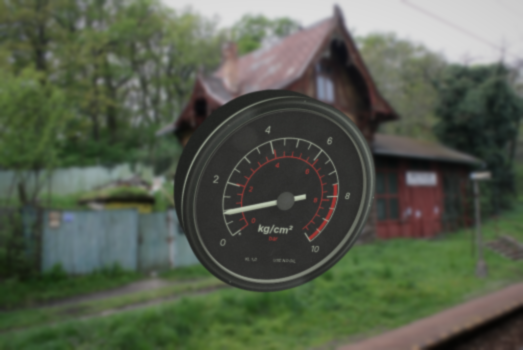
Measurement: 1 kg/cm²
